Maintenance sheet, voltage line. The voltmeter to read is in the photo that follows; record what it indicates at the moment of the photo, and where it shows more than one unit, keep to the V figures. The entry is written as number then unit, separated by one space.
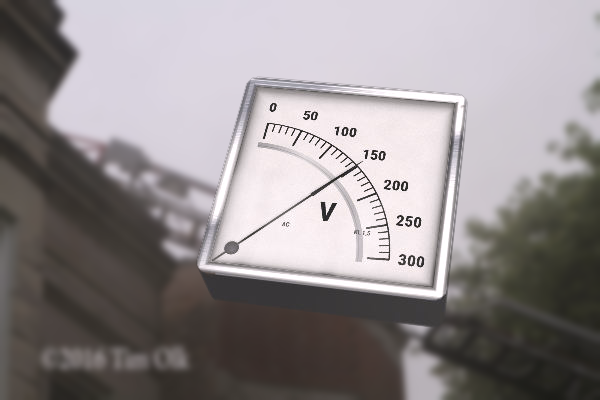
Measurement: 150 V
